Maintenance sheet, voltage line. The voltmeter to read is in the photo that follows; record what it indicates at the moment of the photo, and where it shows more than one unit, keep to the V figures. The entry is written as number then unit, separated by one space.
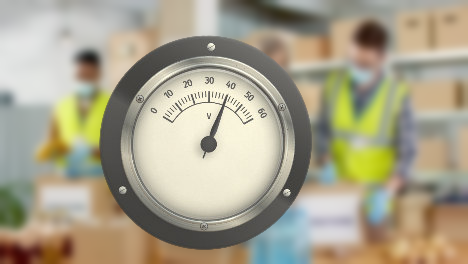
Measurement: 40 V
